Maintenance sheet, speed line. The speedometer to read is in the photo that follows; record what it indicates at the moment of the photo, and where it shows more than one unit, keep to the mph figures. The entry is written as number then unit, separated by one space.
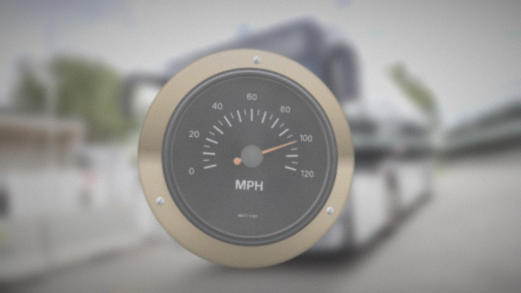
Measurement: 100 mph
